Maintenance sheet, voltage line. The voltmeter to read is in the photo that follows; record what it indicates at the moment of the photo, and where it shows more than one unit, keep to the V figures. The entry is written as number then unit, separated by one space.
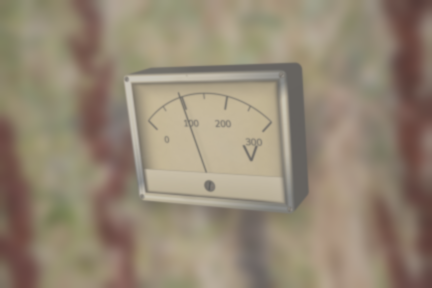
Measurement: 100 V
